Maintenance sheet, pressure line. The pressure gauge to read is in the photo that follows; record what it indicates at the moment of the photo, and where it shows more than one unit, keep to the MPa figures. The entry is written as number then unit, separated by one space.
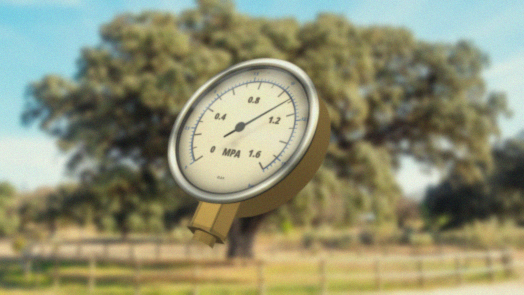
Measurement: 1.1 MPa
